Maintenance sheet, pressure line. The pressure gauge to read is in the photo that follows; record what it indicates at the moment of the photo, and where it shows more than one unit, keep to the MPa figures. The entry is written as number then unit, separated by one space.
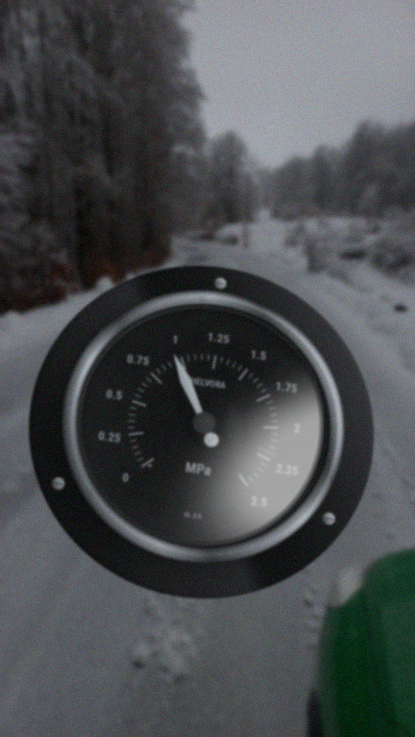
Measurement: 0.95 MPa
